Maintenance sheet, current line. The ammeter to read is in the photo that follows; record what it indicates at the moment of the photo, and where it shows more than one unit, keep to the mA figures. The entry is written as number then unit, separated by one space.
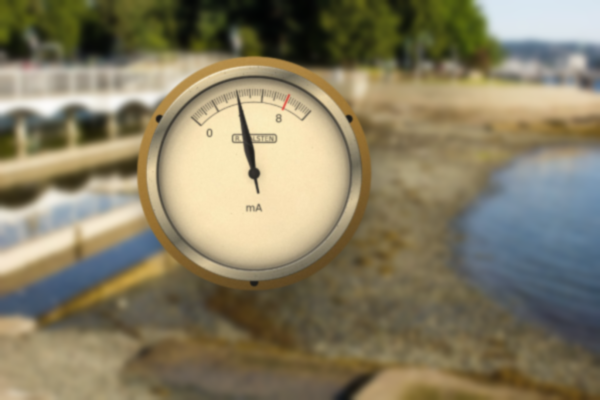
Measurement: 4 mA
